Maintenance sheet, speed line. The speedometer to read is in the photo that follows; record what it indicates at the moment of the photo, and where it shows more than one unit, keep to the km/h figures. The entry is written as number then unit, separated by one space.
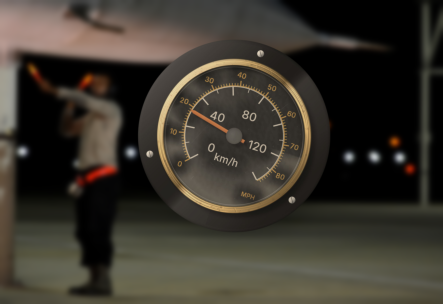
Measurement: 30 km/h
